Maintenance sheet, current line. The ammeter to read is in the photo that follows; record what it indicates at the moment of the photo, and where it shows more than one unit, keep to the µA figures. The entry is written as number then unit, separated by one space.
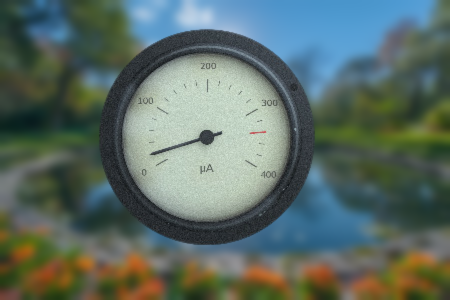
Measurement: 20 µA
